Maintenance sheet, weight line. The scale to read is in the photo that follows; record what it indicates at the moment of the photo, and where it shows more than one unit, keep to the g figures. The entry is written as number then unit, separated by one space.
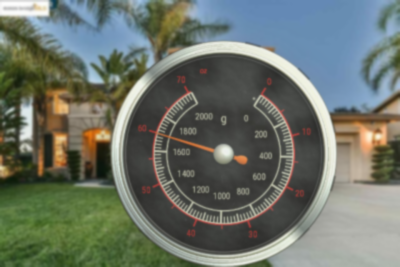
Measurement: 1700 g
